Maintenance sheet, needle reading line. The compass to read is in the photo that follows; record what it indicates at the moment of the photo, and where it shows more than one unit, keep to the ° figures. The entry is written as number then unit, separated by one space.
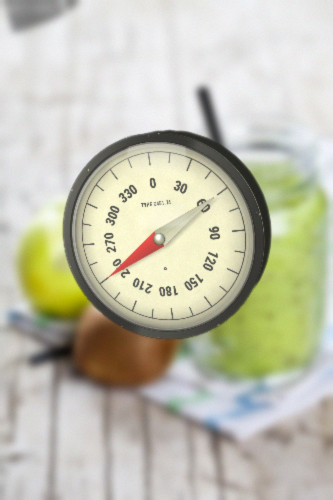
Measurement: 240 °
